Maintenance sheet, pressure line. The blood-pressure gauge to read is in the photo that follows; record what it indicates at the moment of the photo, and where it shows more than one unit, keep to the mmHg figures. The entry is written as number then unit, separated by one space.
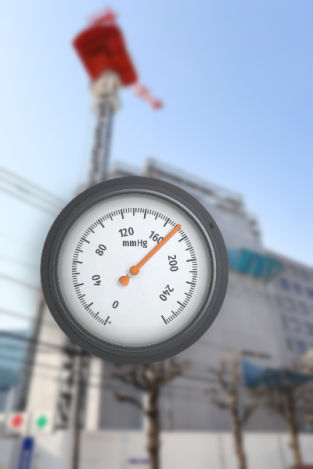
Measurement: 170 mmHg
